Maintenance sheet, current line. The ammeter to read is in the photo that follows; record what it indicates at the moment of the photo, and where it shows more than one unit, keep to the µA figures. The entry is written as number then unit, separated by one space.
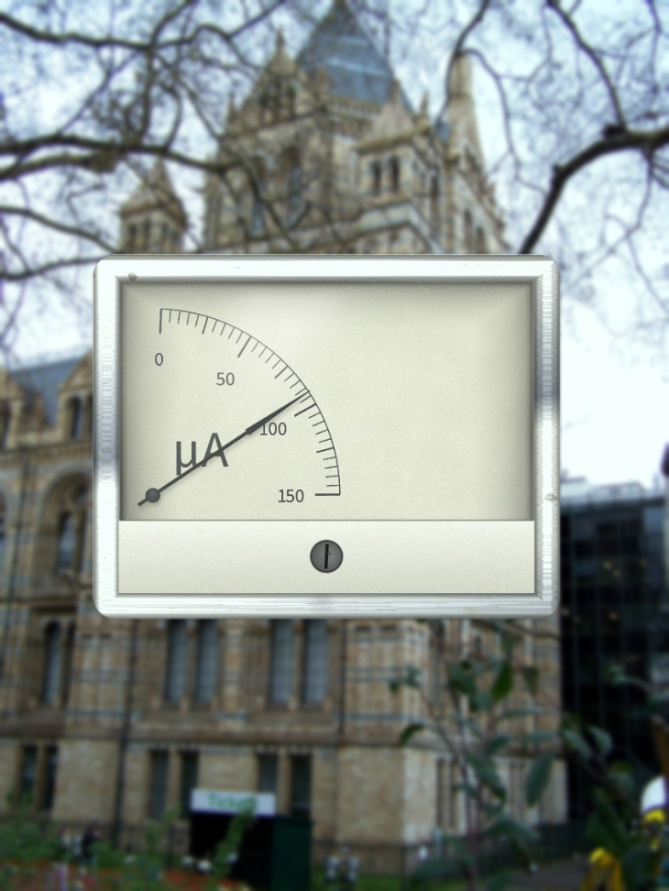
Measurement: 92.5 µA
